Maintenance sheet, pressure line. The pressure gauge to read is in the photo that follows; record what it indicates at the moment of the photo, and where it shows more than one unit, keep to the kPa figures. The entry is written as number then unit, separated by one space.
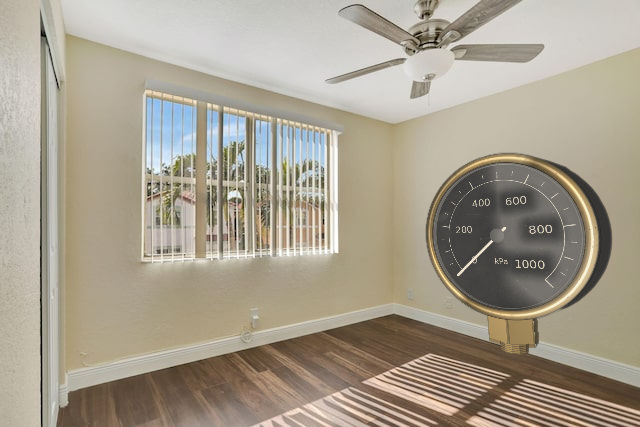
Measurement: 0 kPa
